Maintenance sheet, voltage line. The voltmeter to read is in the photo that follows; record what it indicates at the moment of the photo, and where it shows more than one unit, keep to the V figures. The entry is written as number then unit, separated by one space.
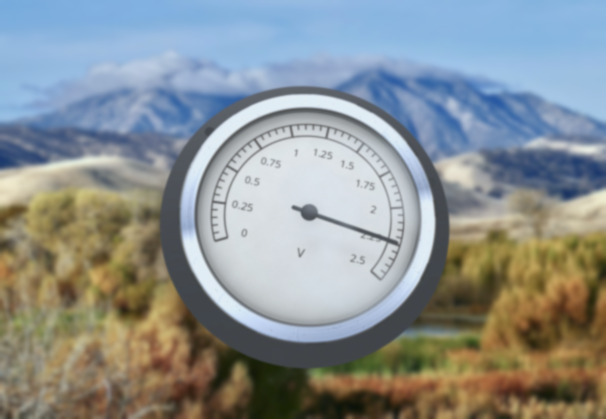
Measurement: 2.25 V
